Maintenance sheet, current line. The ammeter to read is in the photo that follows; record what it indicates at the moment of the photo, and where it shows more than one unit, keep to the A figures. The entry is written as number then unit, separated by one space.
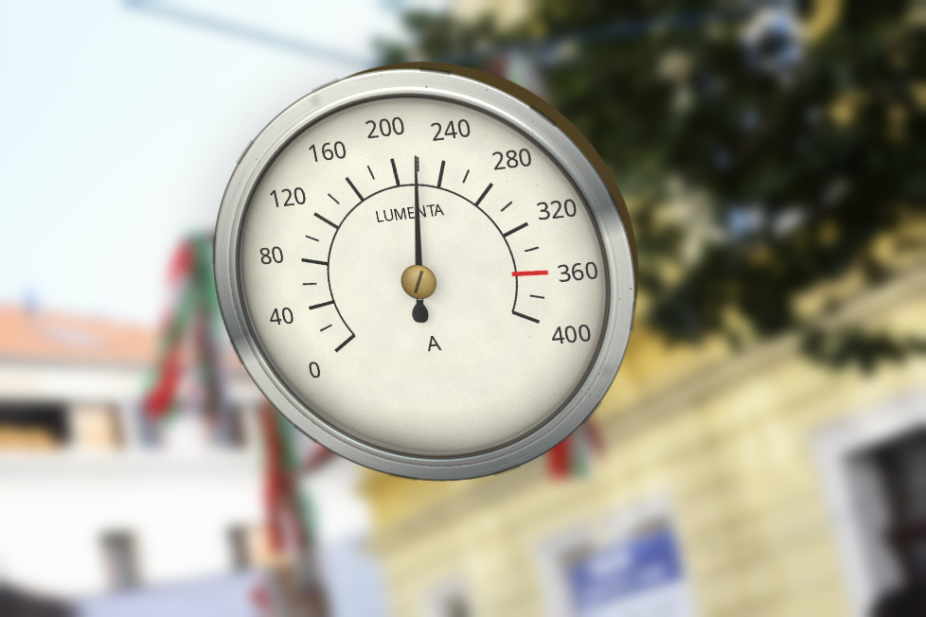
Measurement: 220 A
